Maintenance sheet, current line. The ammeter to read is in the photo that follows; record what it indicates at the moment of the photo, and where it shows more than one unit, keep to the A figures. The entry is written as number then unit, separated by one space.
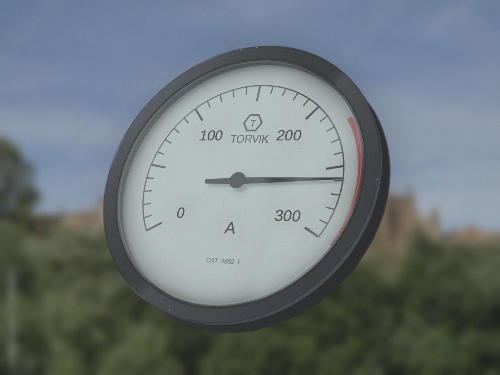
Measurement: 260 A
